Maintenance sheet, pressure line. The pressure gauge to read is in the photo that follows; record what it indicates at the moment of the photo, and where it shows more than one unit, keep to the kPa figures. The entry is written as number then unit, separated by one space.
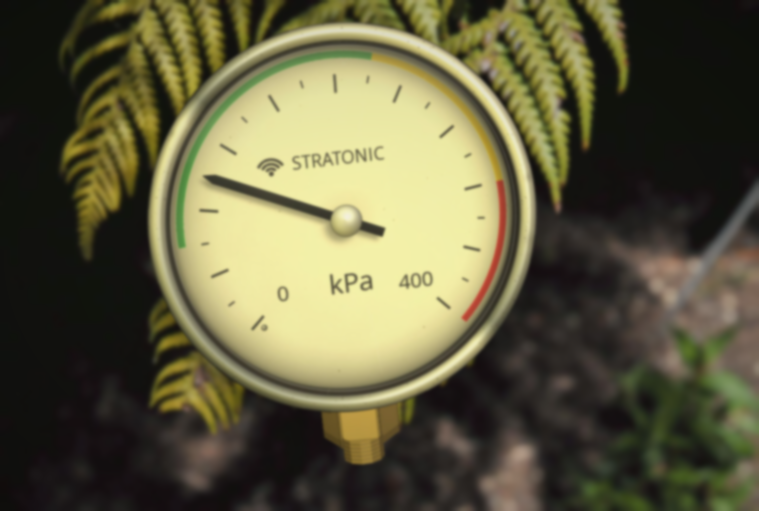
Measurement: 100 kPa
